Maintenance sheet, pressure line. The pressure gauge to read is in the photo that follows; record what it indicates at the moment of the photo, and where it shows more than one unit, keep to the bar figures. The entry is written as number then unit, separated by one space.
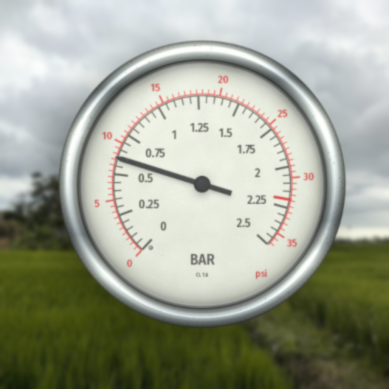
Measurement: 0.6 bar
